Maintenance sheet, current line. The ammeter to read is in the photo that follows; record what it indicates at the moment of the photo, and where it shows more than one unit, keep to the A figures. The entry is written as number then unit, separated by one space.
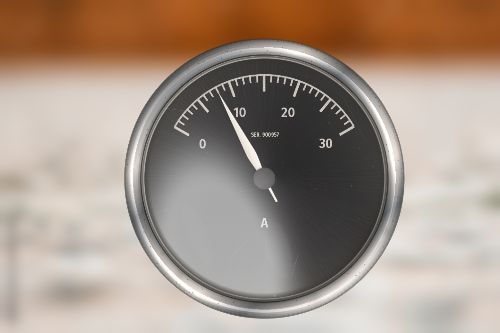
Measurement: 8 A
